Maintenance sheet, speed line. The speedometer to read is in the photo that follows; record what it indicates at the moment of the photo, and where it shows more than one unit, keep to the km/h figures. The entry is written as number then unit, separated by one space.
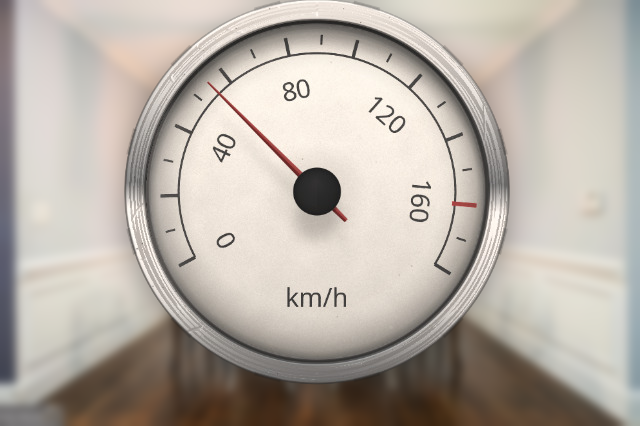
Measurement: 55 km/h
